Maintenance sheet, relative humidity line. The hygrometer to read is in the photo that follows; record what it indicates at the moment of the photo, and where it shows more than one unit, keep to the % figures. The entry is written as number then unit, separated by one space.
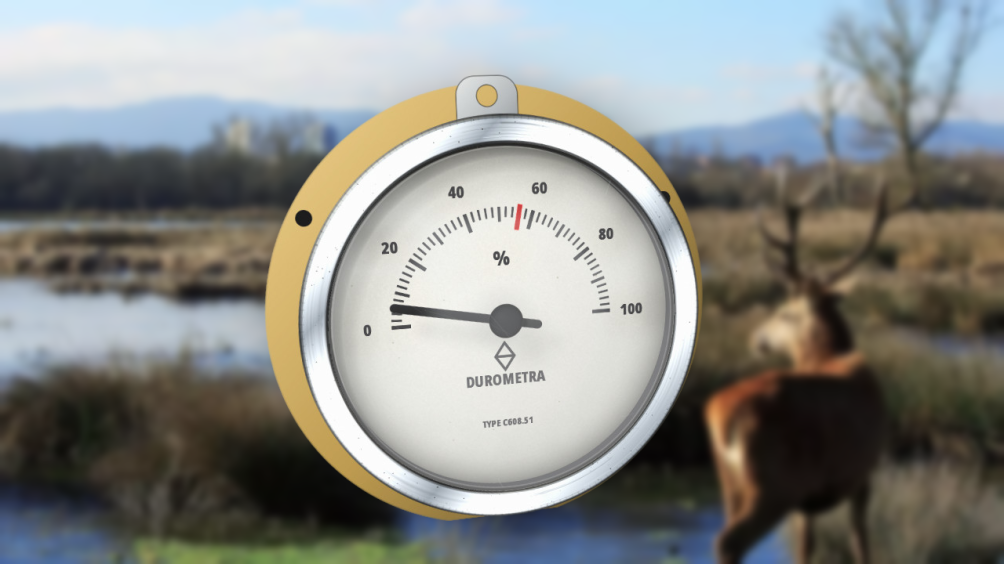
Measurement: 6 %
